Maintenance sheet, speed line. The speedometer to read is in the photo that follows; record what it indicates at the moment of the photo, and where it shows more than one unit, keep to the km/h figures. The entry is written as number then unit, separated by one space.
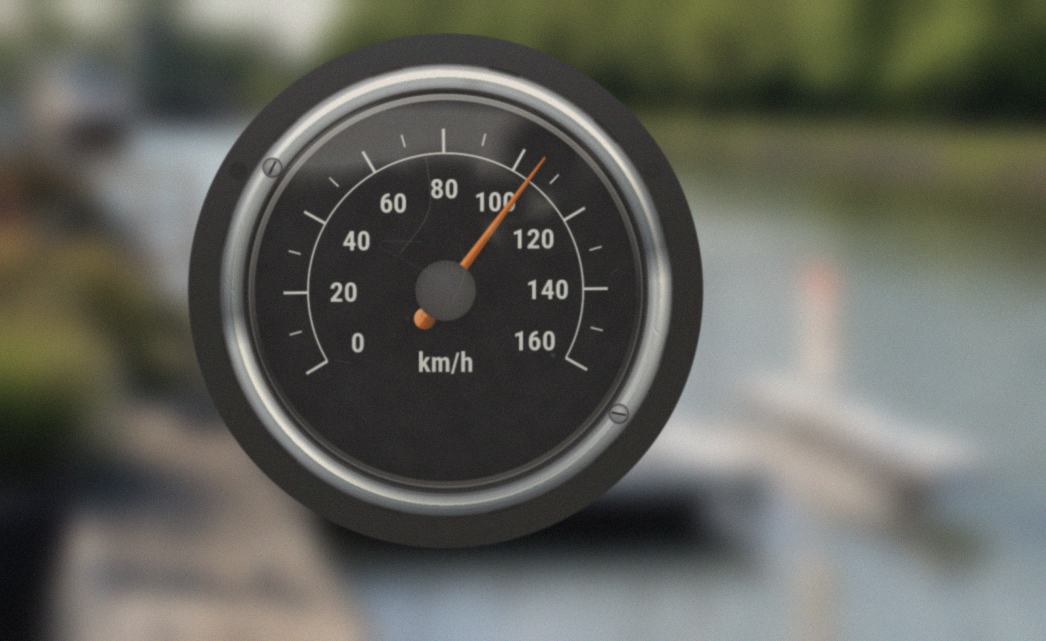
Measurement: 105 km/h
